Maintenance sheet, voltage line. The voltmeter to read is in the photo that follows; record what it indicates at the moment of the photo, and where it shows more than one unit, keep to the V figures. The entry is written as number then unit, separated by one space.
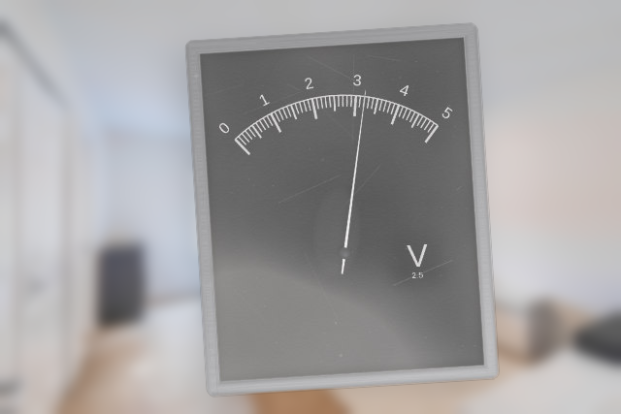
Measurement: 3.2 V
